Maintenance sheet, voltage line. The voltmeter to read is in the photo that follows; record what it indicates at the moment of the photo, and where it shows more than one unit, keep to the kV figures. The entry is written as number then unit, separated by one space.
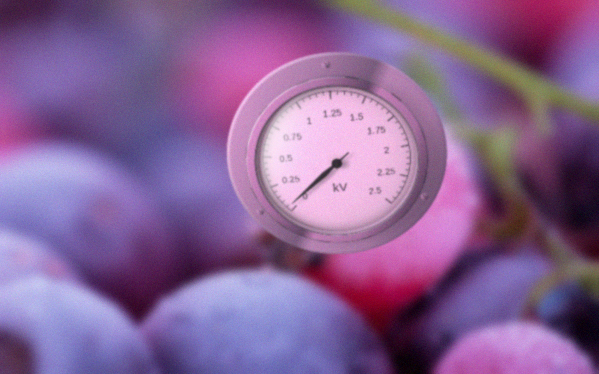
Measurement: 0.05 kV
